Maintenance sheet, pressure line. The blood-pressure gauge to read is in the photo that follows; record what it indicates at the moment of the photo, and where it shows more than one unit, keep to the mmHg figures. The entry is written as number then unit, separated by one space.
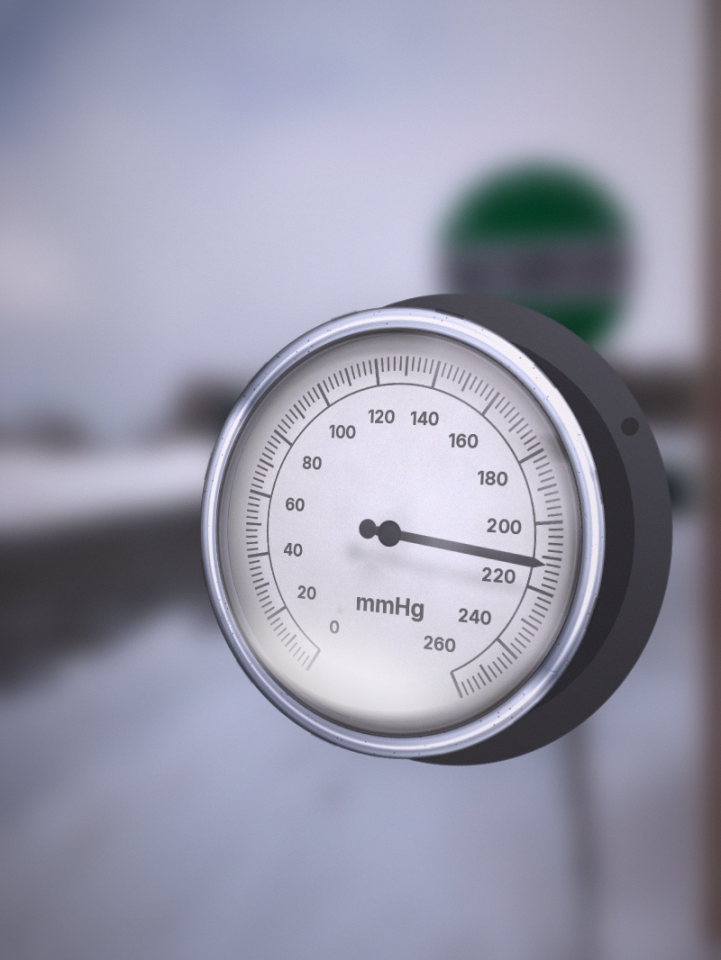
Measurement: 212 mmHg
